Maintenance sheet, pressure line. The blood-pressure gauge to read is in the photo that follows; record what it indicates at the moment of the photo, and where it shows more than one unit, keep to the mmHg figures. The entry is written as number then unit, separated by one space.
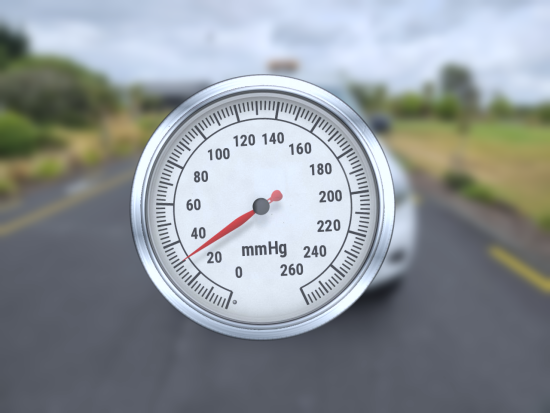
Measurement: 30 mmHg
